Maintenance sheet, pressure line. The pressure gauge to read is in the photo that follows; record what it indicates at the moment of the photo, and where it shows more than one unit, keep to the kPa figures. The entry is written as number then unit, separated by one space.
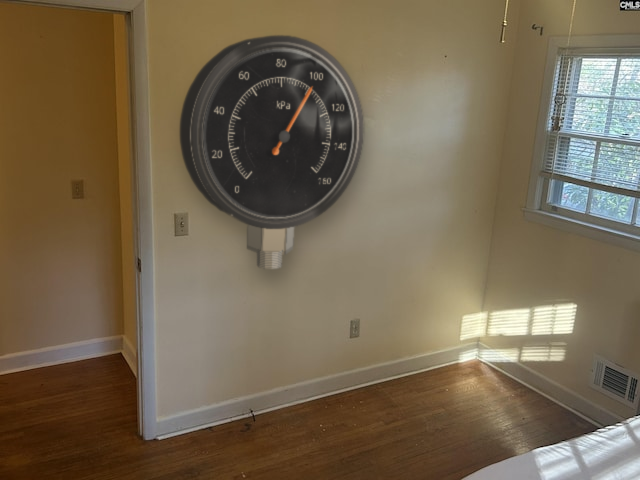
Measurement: 100 kPa
